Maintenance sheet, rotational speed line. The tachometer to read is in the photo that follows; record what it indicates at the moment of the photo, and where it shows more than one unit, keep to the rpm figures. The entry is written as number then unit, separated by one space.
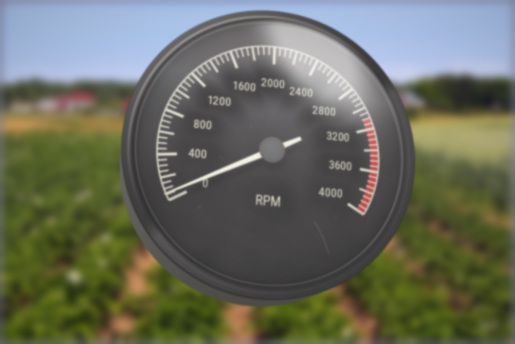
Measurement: 50 rpm
